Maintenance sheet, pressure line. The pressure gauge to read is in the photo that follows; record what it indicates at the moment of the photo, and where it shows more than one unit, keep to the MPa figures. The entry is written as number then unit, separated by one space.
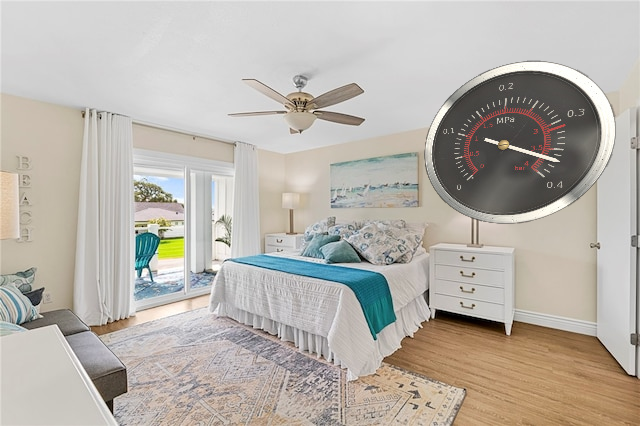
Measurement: 0.37 MPa
